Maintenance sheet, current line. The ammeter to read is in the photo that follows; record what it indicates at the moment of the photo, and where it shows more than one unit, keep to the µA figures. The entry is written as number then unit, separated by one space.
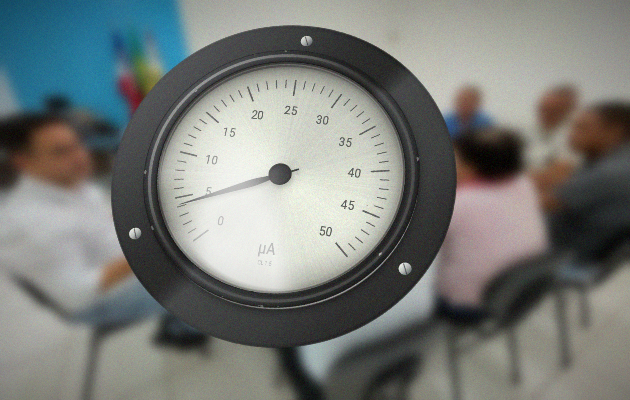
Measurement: 4 µA
